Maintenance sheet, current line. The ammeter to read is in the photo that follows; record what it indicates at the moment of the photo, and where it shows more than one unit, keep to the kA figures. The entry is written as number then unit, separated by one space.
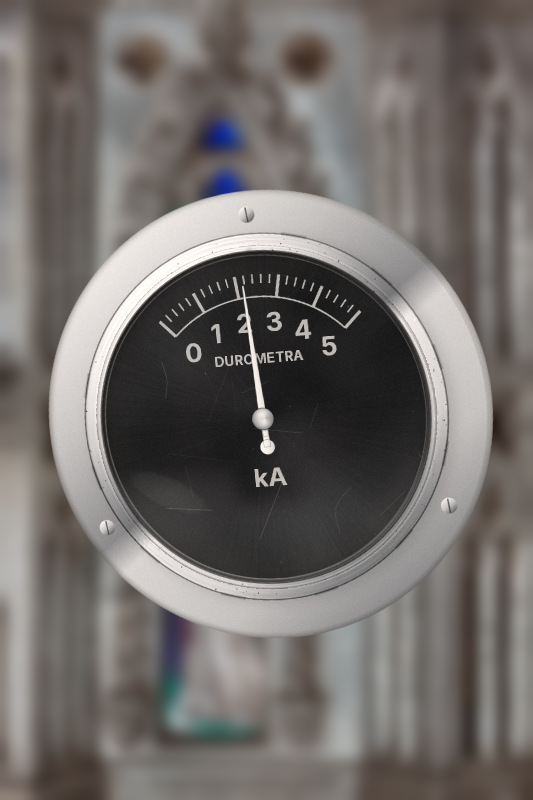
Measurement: 2.2 kA
